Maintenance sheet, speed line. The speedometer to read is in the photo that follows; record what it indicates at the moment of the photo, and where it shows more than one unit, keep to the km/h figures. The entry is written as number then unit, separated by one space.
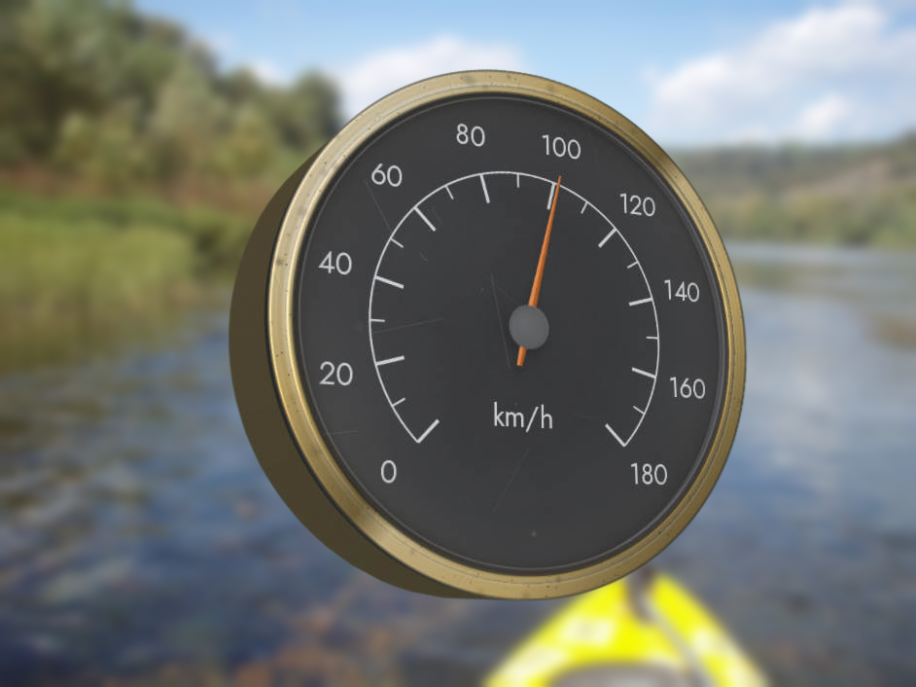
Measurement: 100 km/h
